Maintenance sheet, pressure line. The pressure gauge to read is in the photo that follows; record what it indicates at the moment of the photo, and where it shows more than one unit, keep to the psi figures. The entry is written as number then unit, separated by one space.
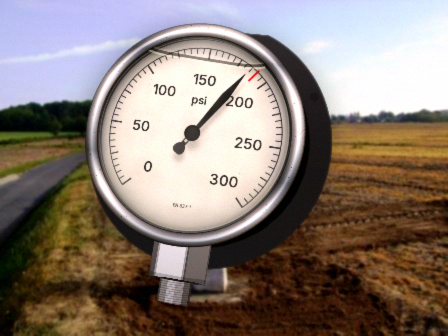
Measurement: 185 psi
